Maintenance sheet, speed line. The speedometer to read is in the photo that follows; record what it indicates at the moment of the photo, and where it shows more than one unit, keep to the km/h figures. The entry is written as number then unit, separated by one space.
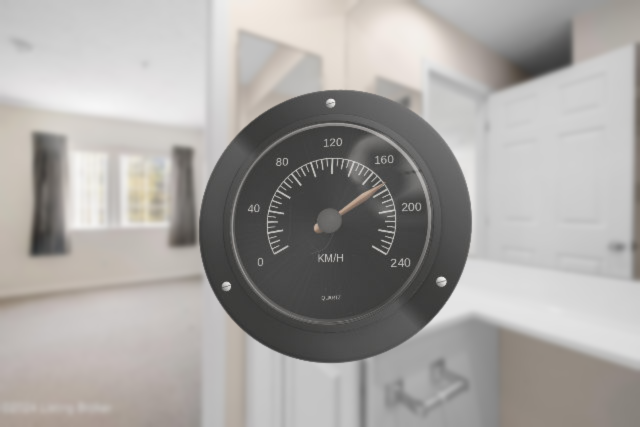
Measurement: 175 km/h
